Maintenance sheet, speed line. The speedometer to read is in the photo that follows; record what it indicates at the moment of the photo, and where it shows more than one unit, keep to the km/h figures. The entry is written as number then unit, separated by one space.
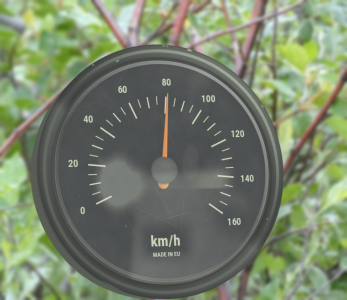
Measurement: 80 km/h
